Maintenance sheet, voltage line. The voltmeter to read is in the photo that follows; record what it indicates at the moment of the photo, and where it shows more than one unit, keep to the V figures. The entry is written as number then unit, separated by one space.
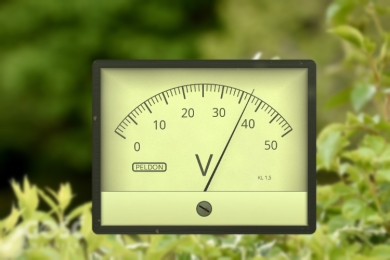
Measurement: 37 V
